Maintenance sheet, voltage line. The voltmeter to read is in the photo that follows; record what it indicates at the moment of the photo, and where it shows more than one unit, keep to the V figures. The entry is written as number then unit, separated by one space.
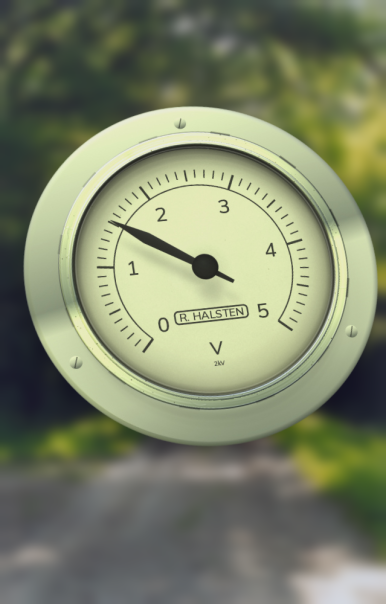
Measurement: 1.5 V
